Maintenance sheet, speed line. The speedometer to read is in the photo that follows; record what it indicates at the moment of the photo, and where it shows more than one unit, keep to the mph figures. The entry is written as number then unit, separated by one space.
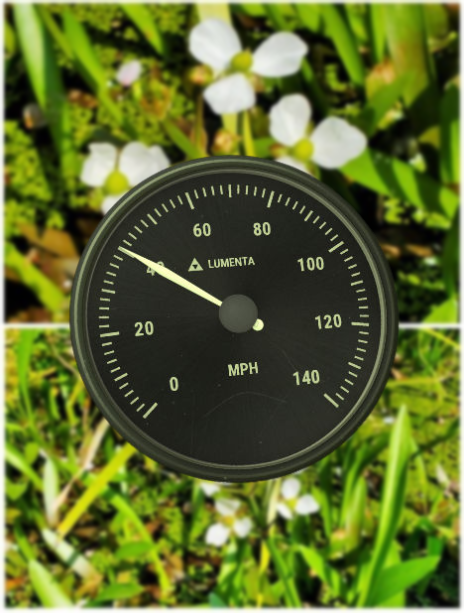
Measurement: 40 mph
